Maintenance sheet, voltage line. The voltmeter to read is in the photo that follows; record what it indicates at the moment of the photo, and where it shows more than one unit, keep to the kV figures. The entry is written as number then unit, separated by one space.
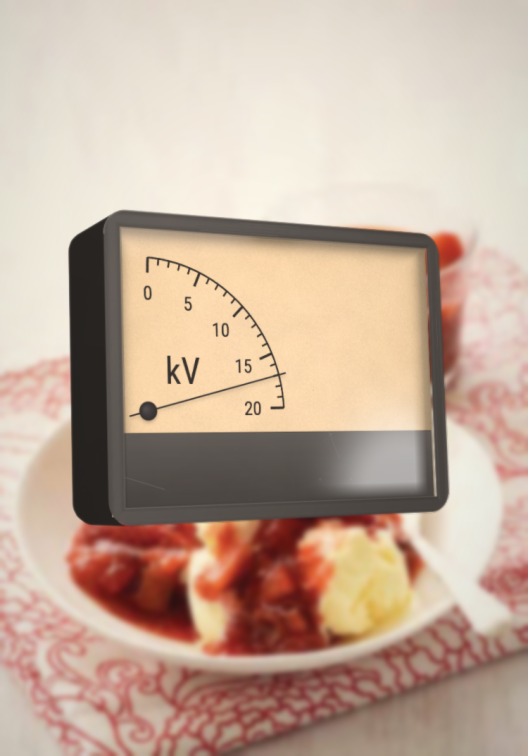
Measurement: 17 kV
